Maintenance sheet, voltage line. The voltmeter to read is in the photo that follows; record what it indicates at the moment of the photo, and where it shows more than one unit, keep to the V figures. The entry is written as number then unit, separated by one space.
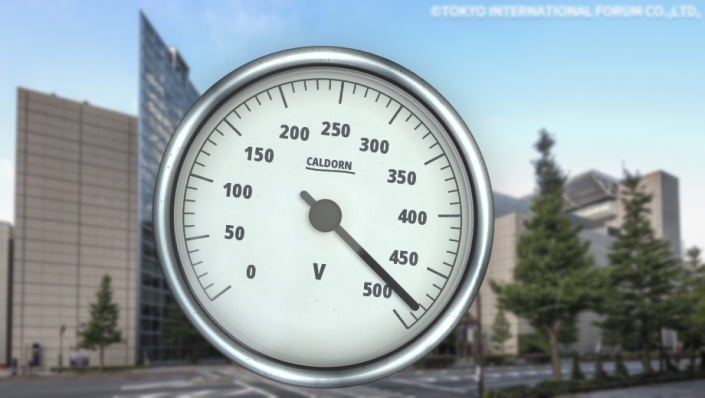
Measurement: 485 V
